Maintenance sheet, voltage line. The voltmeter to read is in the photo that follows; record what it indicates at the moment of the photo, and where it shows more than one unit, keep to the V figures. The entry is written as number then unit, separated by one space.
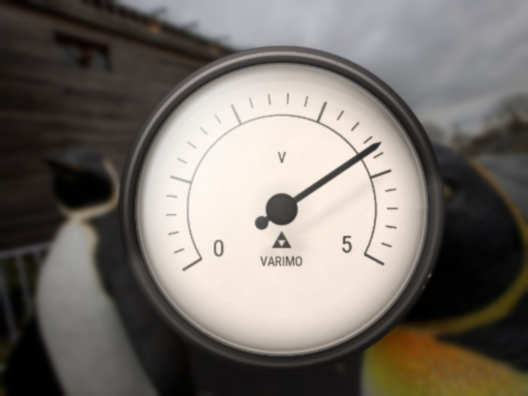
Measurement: 3.7 V
